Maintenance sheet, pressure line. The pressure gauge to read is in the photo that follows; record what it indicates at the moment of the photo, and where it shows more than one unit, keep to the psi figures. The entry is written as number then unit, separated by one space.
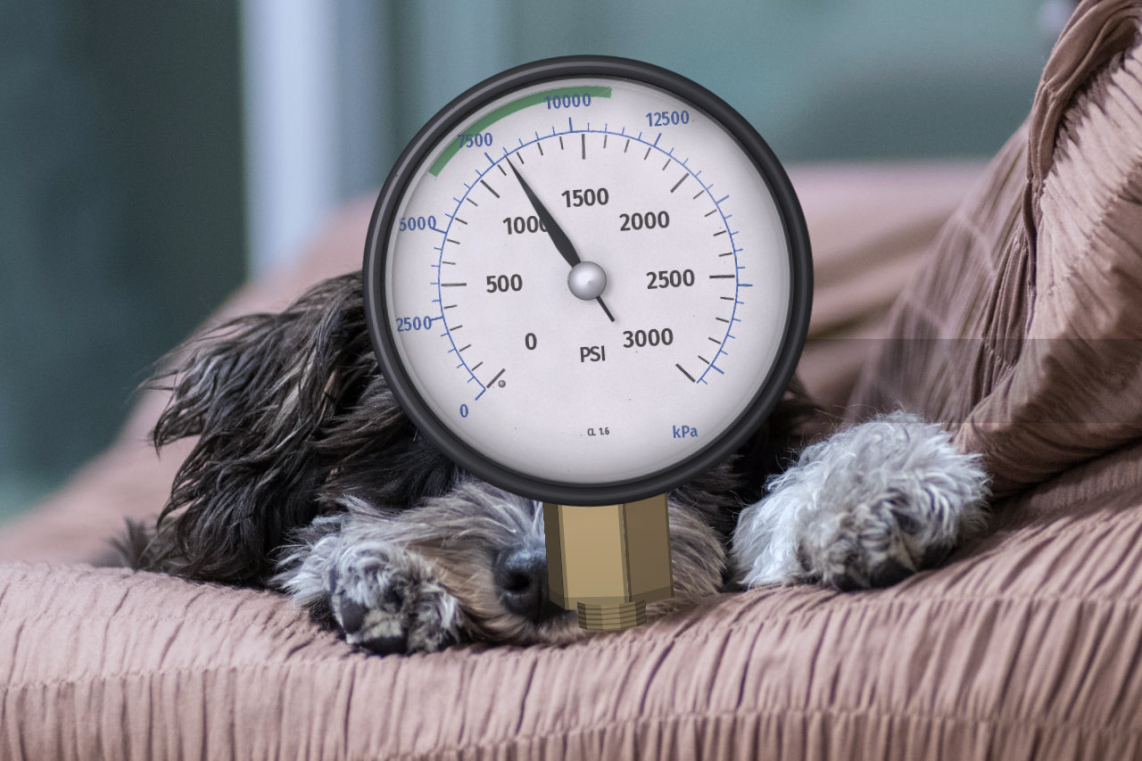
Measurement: 1150 psi
